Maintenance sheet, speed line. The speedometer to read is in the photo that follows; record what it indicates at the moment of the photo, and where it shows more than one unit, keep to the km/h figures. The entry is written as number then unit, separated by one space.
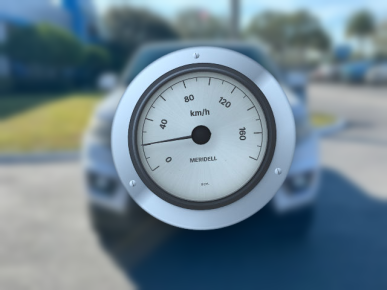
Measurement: 20 km/h
